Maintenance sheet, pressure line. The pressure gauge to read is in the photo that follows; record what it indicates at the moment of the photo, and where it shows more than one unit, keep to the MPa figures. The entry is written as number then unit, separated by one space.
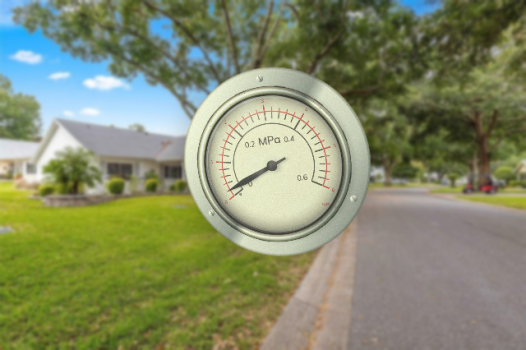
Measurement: 0.02 MPa
